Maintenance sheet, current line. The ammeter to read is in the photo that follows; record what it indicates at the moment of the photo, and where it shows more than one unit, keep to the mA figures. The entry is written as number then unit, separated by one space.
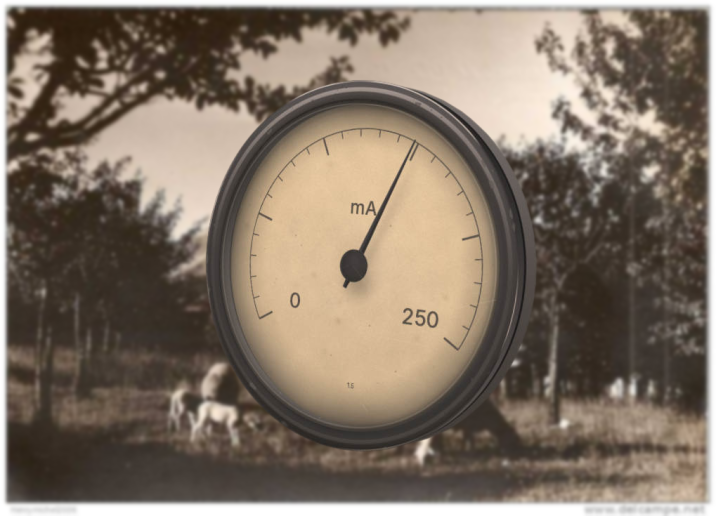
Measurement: 150 mA
